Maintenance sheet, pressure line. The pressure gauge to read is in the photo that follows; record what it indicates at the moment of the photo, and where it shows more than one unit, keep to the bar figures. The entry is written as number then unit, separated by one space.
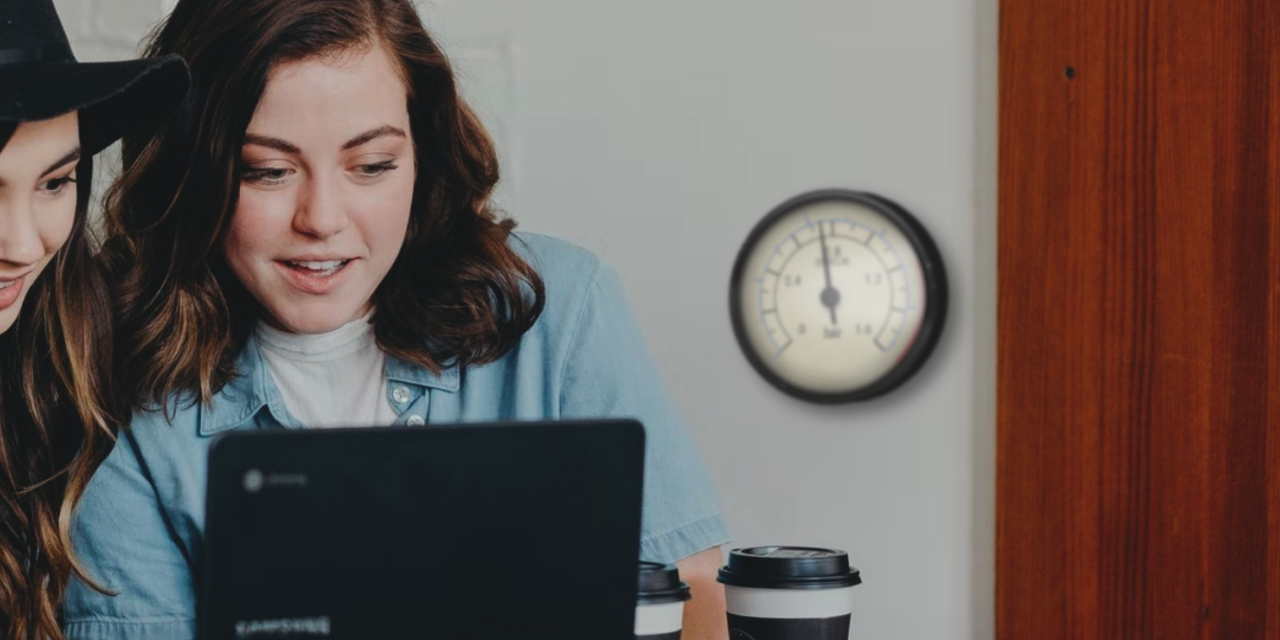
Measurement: 0.75 bar
